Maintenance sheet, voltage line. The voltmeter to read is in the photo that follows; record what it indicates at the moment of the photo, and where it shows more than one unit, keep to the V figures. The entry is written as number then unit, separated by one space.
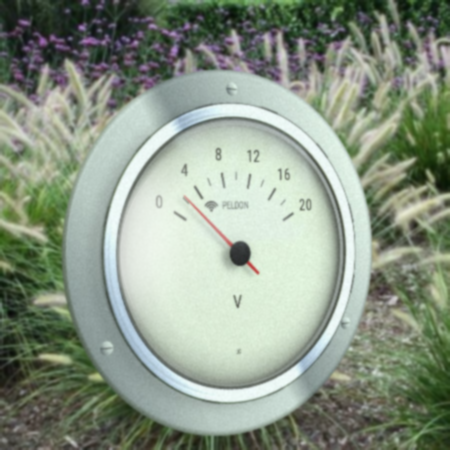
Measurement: 2 V
